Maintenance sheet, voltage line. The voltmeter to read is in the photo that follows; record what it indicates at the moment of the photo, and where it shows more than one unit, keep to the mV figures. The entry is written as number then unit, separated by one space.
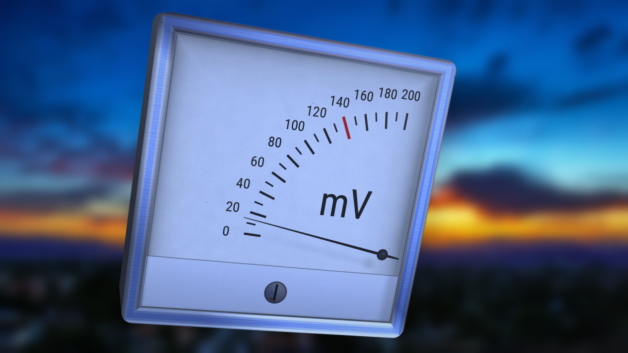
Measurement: 15 mV
